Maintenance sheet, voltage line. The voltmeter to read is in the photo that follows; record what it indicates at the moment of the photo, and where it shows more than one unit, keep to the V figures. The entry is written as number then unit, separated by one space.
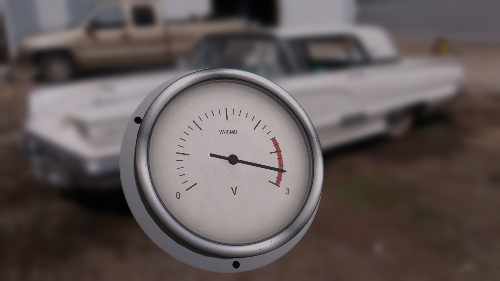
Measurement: 2.8 V
